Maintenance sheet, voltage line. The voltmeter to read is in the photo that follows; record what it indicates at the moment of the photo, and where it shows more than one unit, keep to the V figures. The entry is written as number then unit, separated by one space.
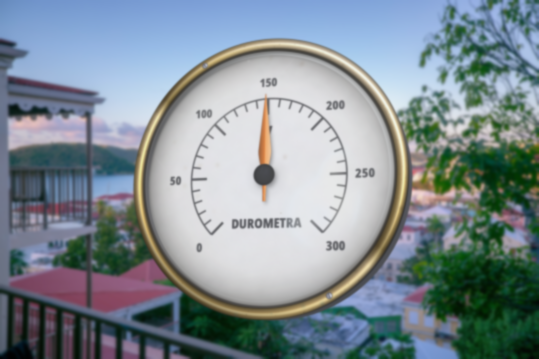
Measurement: 150 V
